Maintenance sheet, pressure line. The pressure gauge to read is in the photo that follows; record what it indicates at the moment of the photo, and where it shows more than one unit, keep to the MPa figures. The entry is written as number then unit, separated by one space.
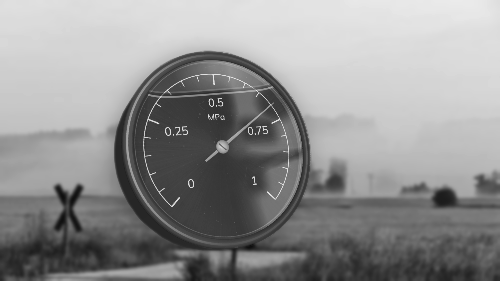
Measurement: 0.7 MPa
